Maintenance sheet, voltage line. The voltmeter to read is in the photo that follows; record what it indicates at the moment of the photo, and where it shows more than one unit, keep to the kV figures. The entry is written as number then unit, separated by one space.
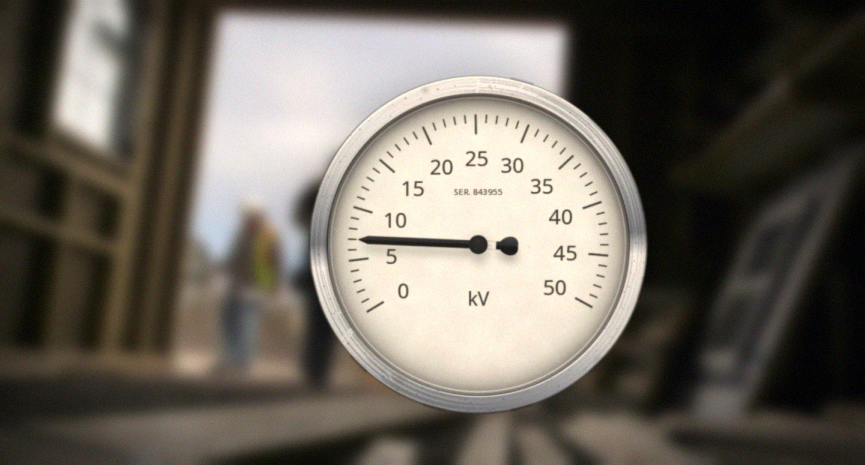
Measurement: 7 kV
